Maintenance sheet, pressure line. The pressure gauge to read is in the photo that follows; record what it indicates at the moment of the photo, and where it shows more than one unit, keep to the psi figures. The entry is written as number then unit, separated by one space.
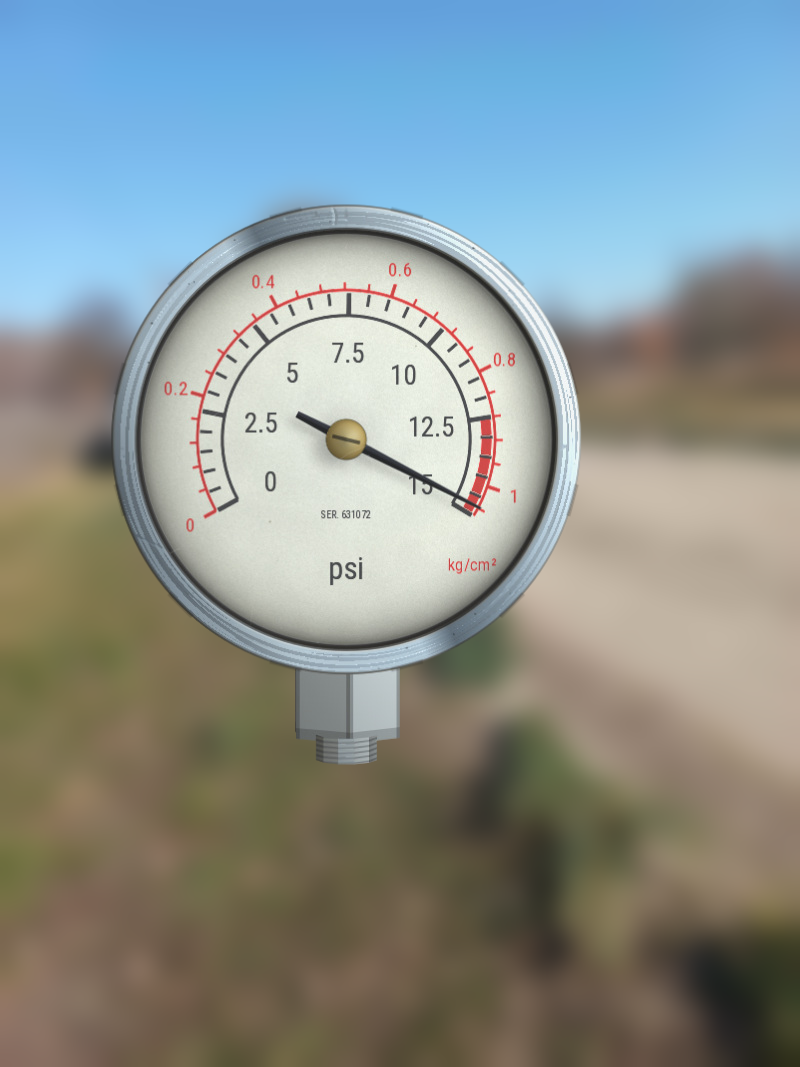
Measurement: 14.75 psi
